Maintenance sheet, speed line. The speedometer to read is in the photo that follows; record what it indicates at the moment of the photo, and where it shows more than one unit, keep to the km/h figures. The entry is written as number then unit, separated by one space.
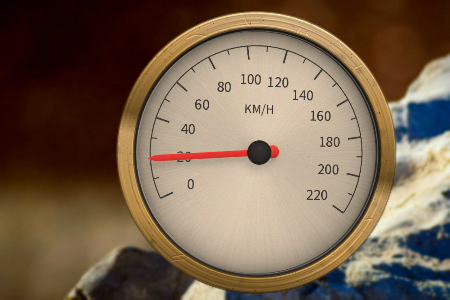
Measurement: 20 km/h
